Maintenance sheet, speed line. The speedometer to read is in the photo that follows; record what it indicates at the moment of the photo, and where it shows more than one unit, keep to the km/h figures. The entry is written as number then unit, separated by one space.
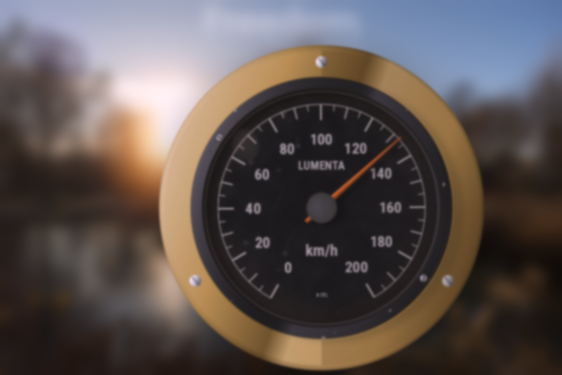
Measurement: 132.5 km/h
